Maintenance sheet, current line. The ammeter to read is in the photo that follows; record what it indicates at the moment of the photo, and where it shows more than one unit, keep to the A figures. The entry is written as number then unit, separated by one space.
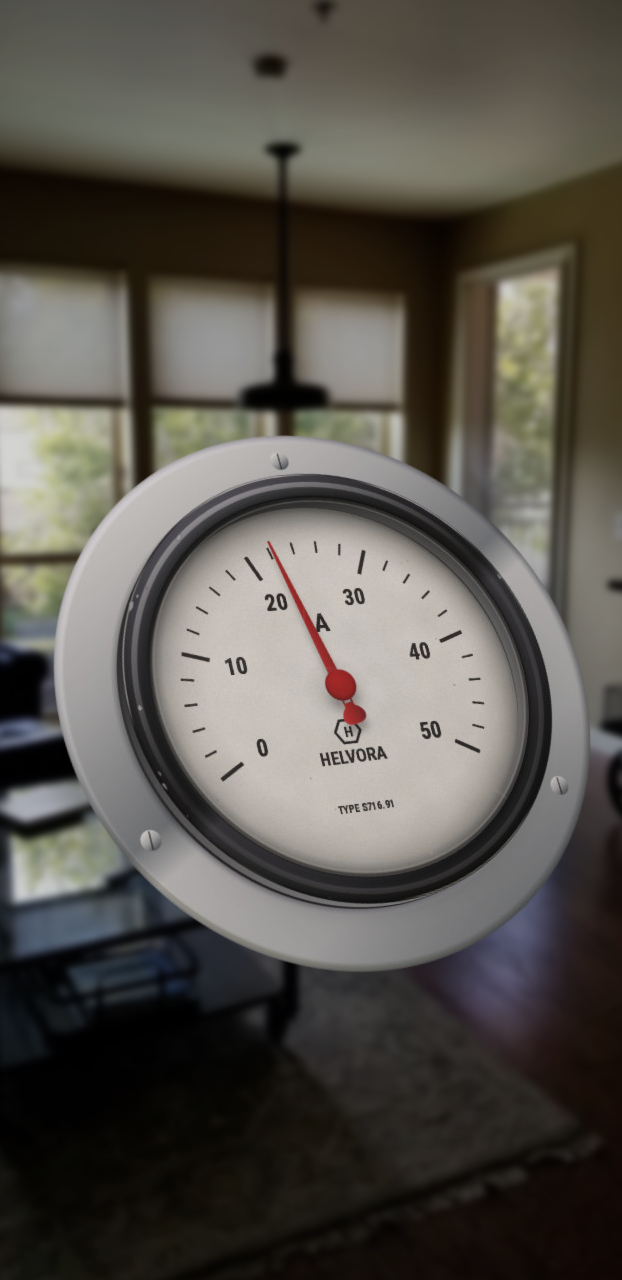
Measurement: 22 A
